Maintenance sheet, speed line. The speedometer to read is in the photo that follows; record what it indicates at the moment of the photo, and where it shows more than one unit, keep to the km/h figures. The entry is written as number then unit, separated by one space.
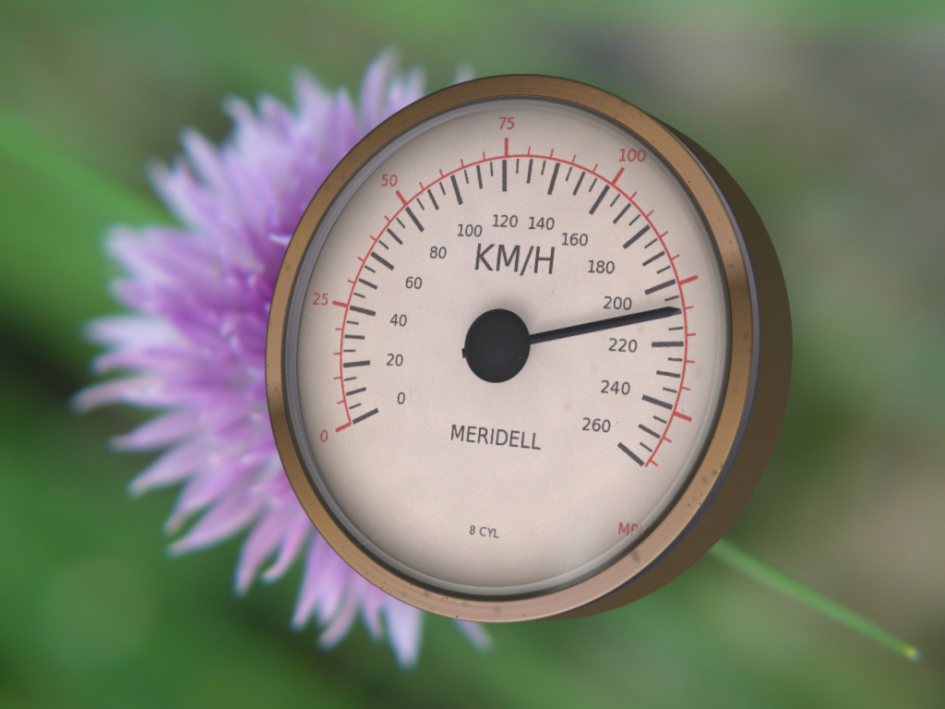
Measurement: 210 km/h
